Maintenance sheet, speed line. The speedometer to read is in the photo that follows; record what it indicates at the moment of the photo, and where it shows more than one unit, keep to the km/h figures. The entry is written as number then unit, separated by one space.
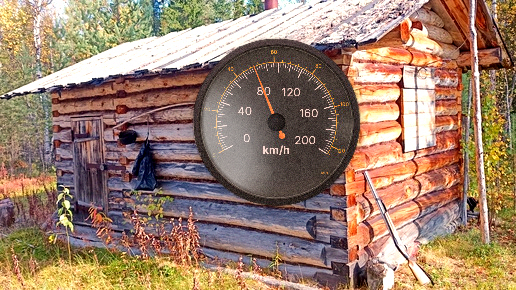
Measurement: 80 km/h
